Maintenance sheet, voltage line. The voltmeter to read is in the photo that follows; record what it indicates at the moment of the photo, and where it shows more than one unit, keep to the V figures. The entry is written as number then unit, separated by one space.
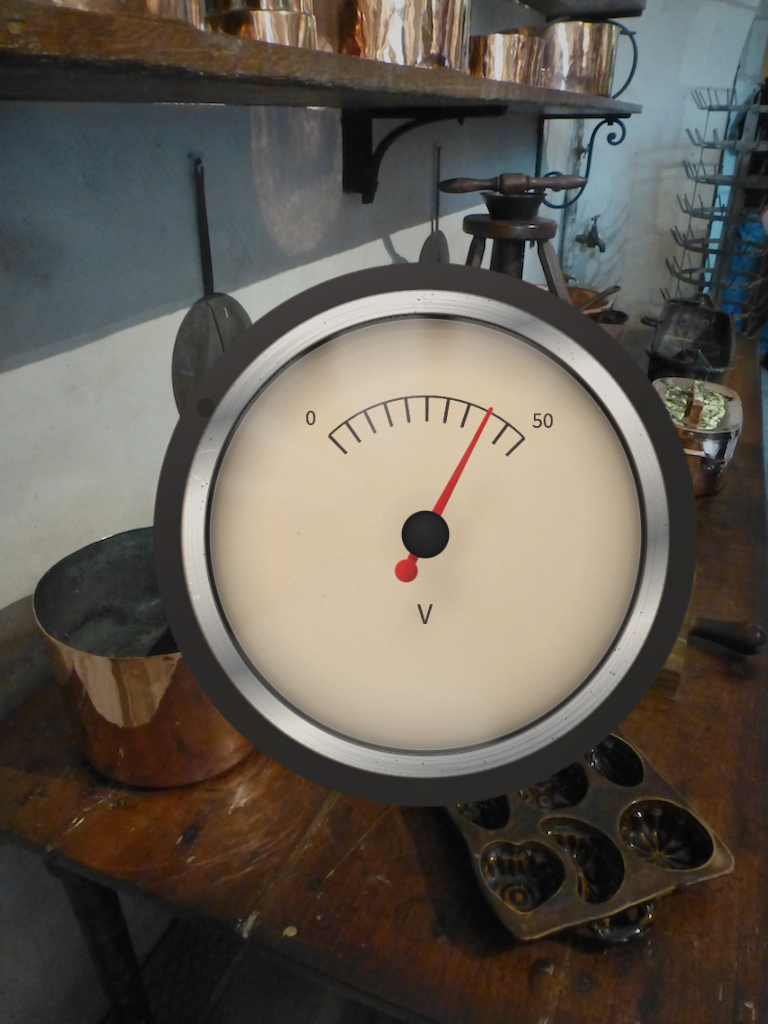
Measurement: 40 V
